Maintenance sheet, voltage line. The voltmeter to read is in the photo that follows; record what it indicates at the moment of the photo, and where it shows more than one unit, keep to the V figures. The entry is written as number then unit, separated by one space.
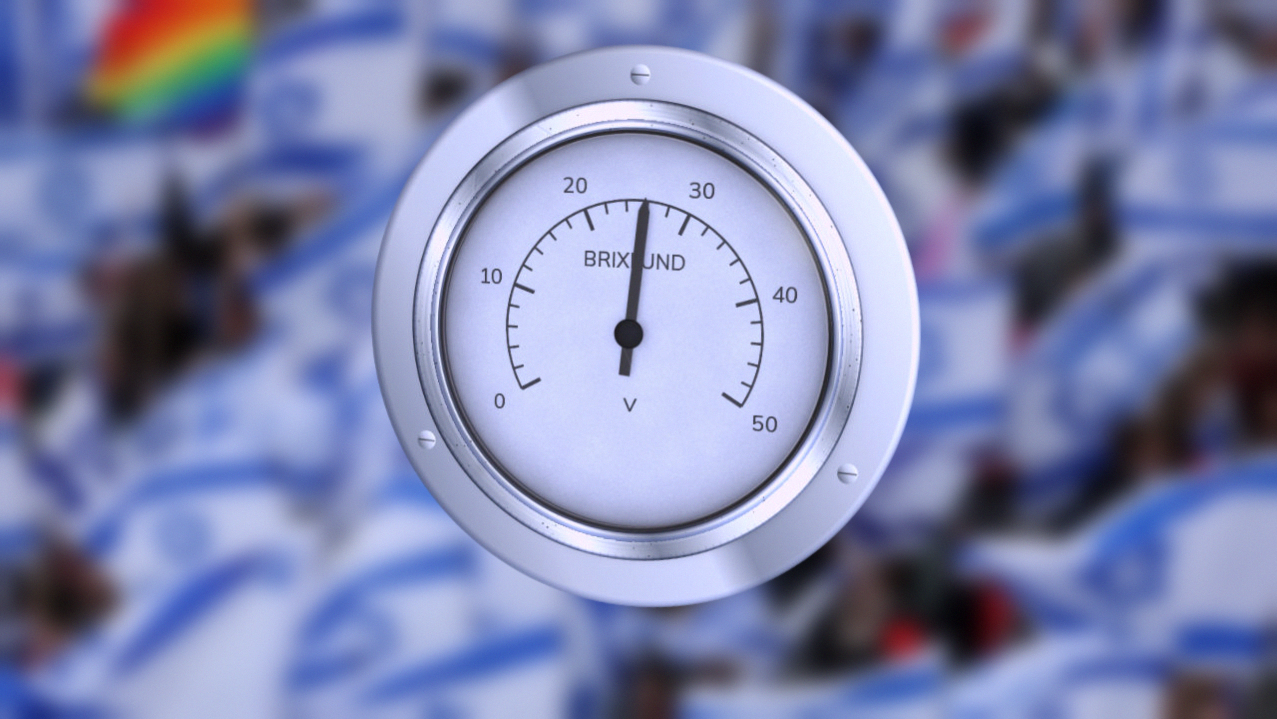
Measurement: 26 V
